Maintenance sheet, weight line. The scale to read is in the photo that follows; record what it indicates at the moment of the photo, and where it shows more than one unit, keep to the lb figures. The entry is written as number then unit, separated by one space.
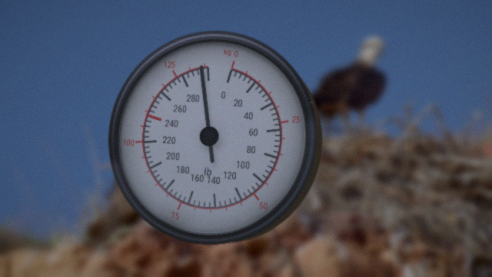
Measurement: 296 lb
